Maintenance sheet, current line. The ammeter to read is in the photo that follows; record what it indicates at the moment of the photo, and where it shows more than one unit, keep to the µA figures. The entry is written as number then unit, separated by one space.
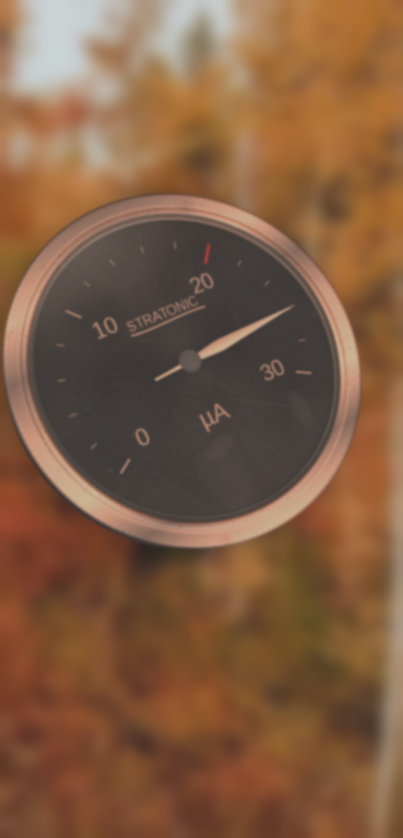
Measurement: 26 µA
